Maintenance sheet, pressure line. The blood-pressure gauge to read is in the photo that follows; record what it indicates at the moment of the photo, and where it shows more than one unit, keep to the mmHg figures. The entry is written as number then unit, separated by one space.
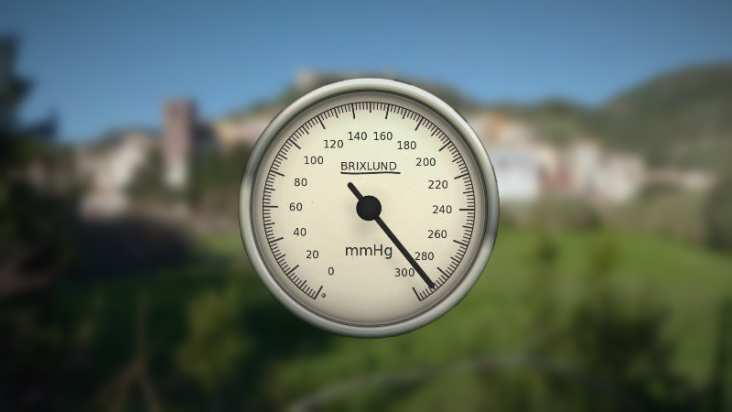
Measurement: 290 mmHg
